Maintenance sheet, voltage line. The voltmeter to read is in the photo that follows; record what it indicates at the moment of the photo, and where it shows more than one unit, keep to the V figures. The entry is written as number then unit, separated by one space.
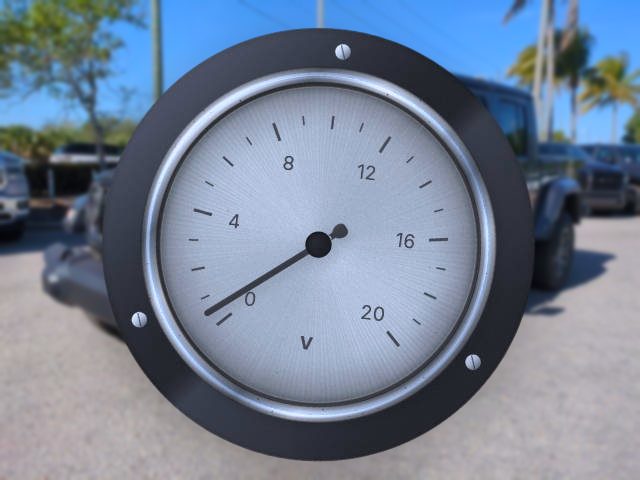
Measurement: 0.5 V
